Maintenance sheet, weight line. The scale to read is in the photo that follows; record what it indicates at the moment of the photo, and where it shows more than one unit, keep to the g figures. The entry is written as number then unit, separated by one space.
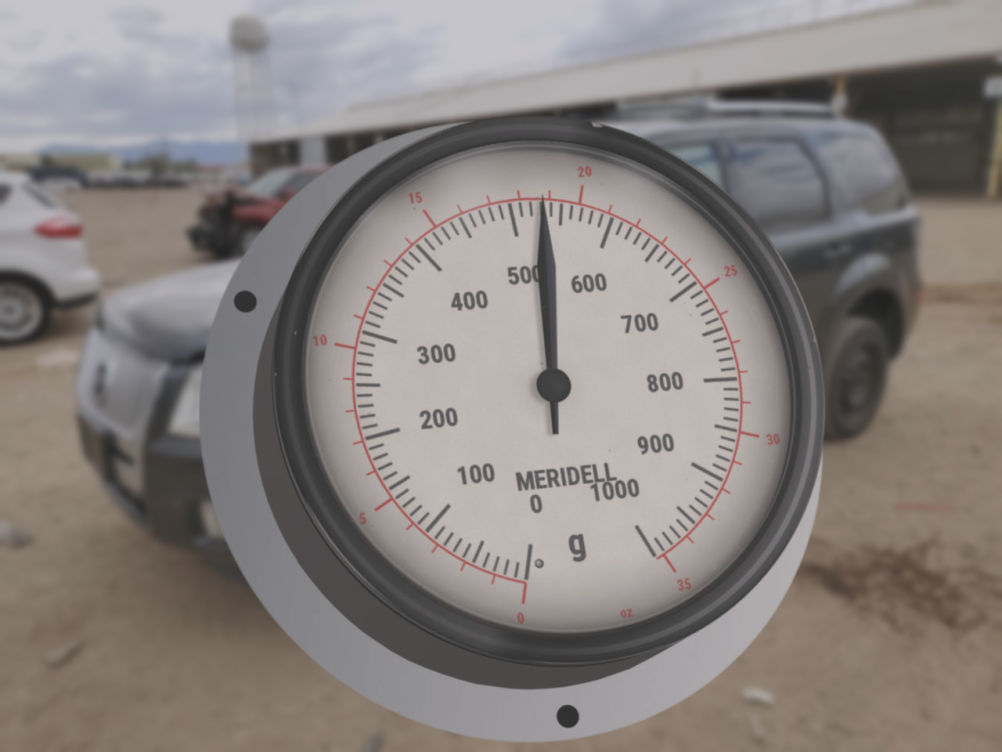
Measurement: 530 g
